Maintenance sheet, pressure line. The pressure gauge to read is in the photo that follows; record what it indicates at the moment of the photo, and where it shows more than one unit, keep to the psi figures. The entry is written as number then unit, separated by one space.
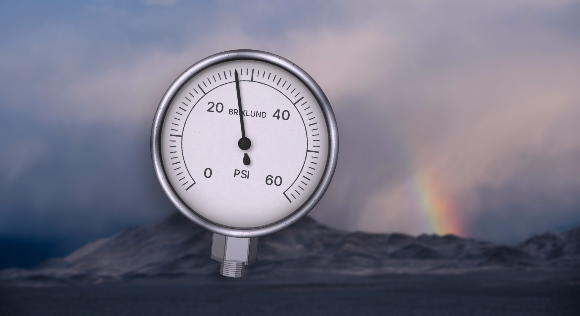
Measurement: 27 psi
